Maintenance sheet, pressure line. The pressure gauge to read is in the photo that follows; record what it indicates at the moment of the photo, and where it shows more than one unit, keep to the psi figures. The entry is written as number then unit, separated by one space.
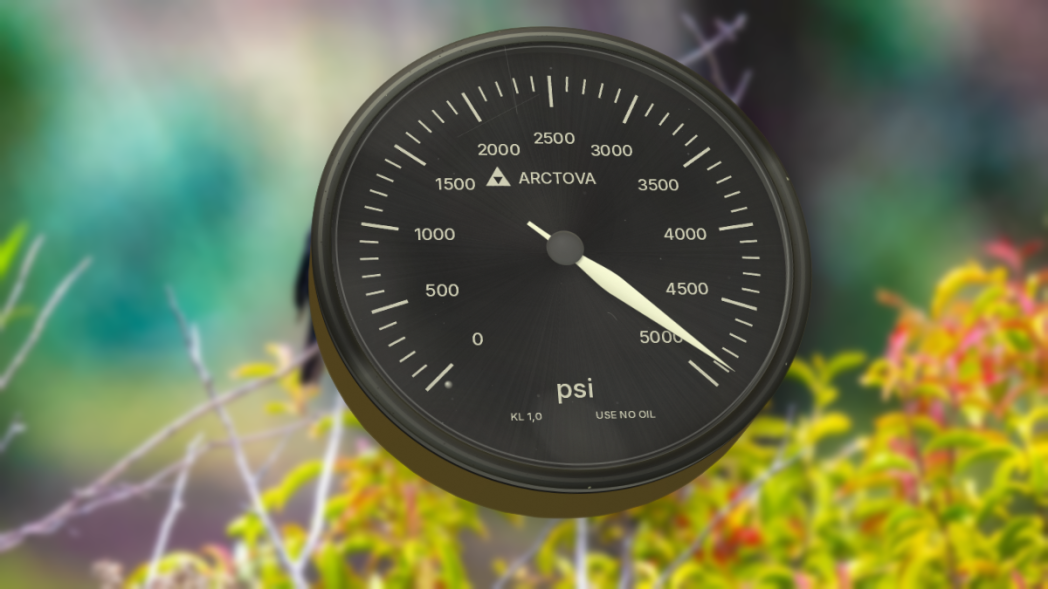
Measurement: 4900 psi
